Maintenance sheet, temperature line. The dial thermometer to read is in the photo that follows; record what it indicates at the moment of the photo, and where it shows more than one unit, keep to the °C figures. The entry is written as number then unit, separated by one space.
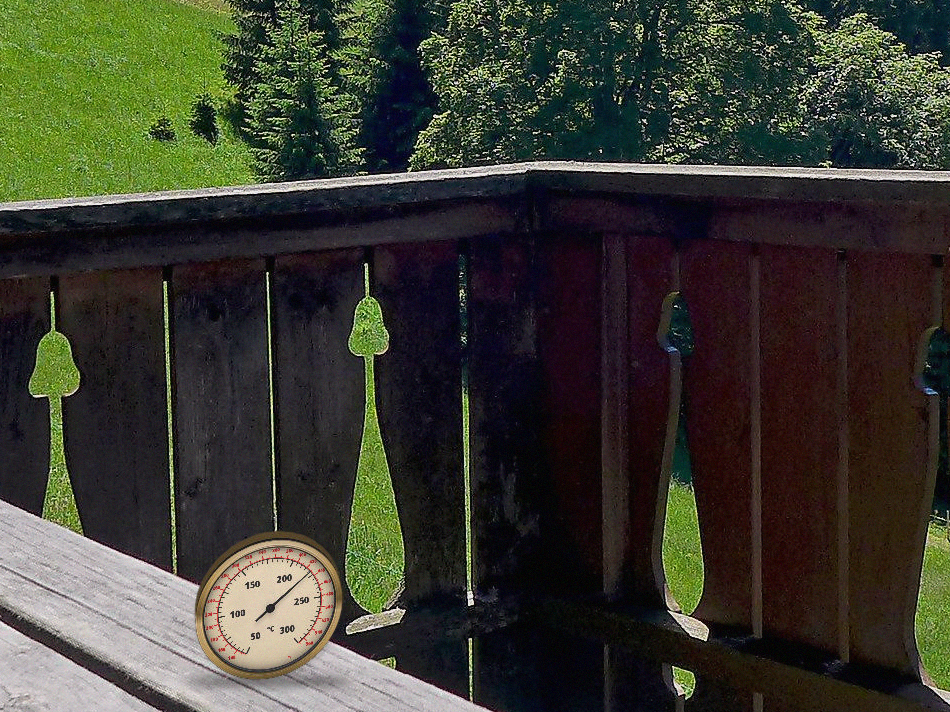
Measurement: 220 °C
